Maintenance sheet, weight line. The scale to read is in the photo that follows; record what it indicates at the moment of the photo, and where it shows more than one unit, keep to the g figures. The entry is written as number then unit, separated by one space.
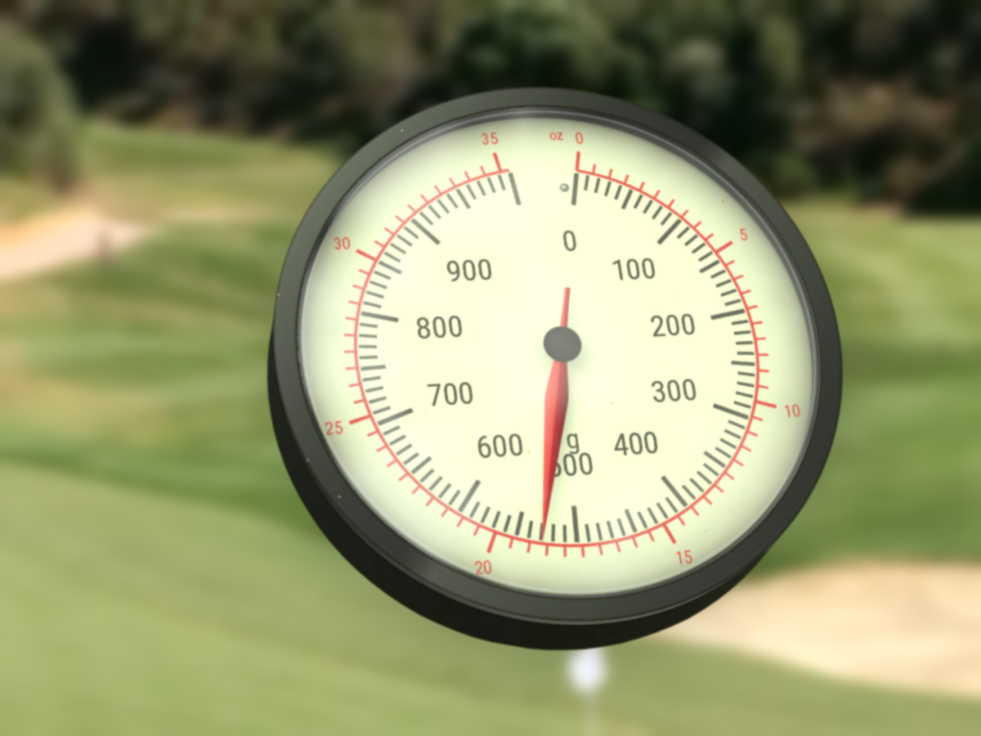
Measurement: 530 g
